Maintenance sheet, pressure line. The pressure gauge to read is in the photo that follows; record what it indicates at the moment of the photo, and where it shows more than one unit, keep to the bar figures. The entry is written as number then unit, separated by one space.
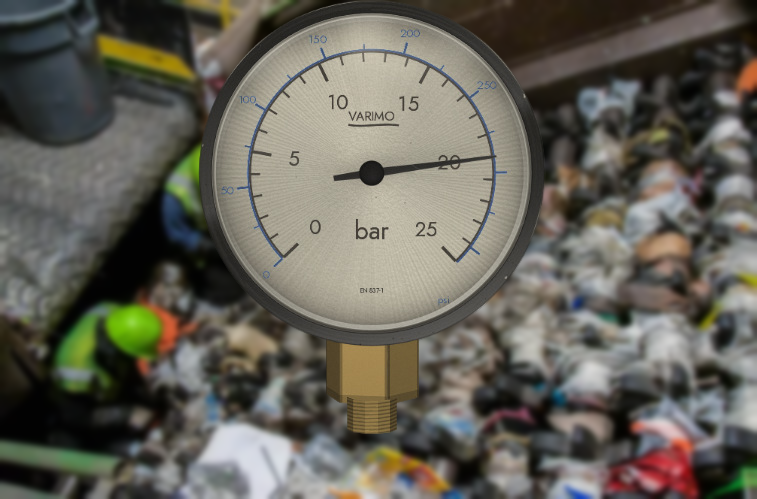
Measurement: 20 bar
